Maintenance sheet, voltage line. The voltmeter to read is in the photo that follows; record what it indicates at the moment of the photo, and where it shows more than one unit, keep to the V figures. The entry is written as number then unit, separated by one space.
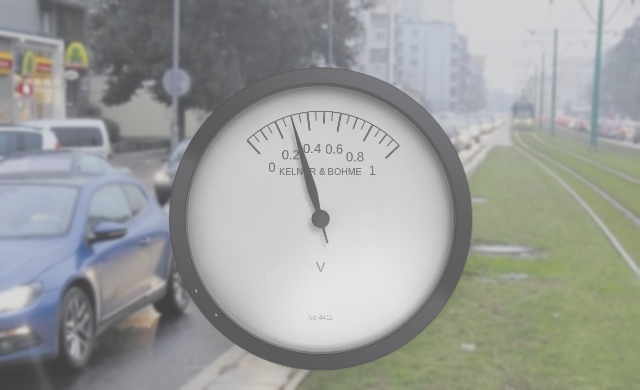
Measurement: 0.3 V
